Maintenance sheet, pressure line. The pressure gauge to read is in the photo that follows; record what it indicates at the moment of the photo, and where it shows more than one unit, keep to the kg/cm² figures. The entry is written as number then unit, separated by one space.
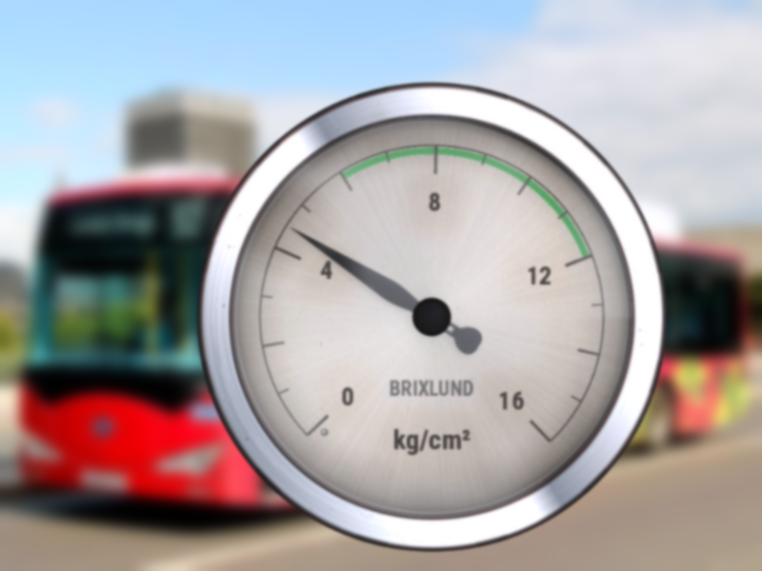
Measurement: 4.5 kg/cm²
